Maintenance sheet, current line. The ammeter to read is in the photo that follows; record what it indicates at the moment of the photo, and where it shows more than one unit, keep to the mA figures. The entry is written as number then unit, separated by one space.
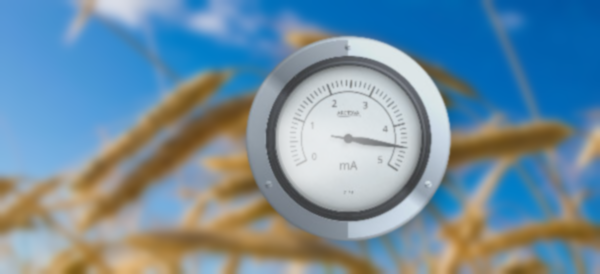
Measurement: 4.5 mA
